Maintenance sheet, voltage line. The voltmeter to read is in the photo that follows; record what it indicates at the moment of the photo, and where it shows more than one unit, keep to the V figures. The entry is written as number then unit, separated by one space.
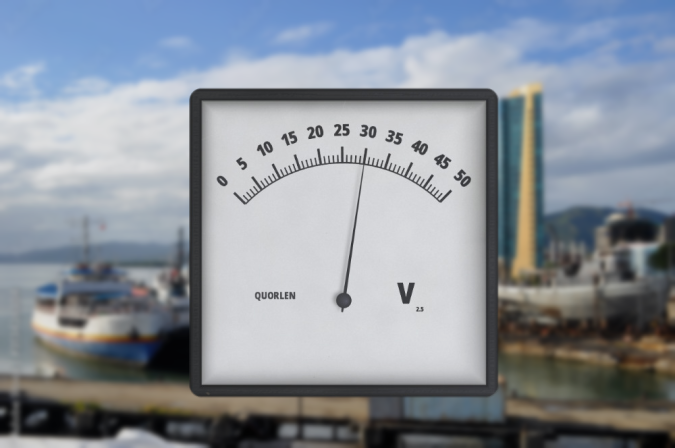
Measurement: 30 V
